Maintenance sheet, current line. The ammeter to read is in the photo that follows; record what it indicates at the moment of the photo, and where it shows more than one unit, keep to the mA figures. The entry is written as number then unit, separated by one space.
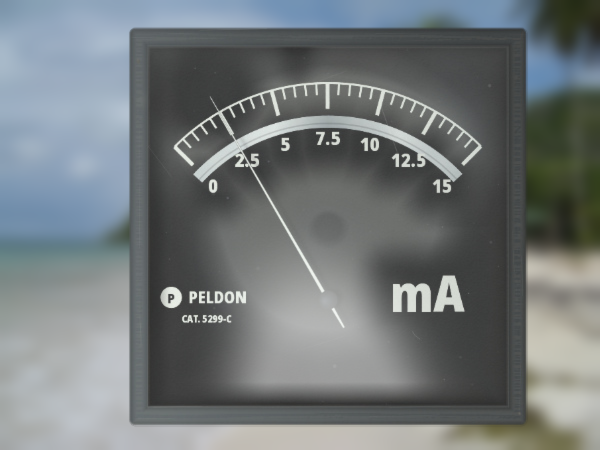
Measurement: 2.5 mA
